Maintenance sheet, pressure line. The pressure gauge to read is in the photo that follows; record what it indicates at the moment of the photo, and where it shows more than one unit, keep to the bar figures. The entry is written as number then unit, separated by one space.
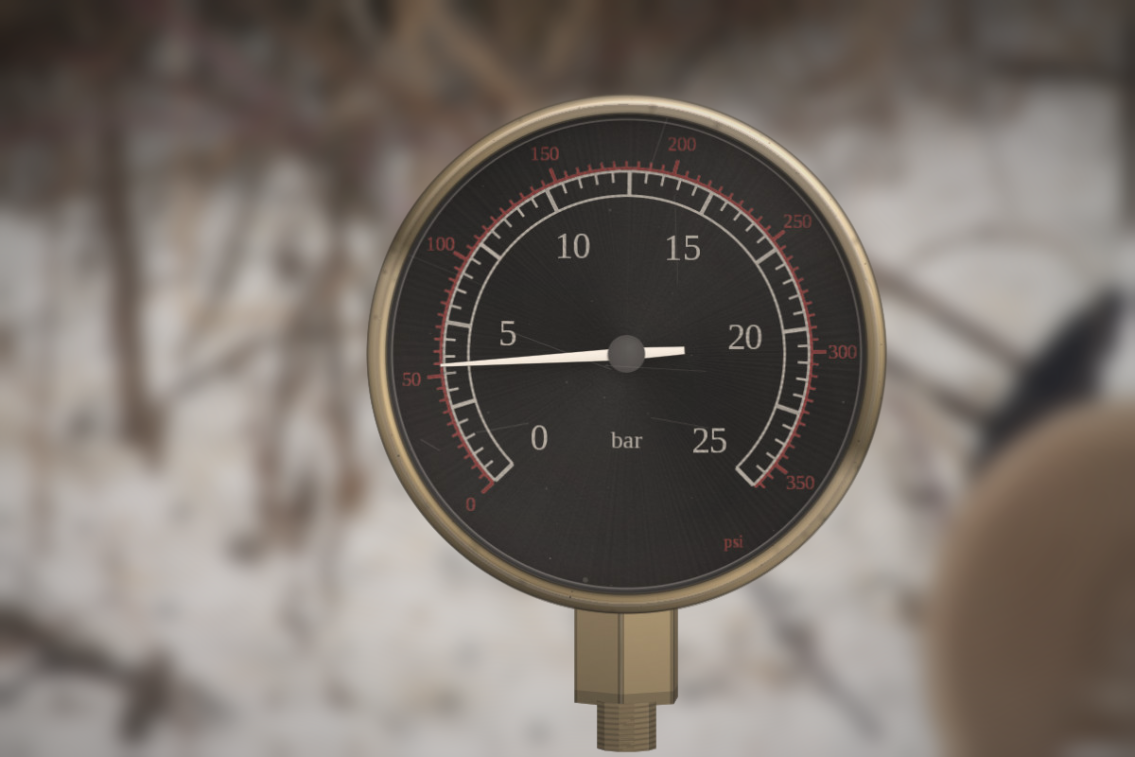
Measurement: 3.75 bar
